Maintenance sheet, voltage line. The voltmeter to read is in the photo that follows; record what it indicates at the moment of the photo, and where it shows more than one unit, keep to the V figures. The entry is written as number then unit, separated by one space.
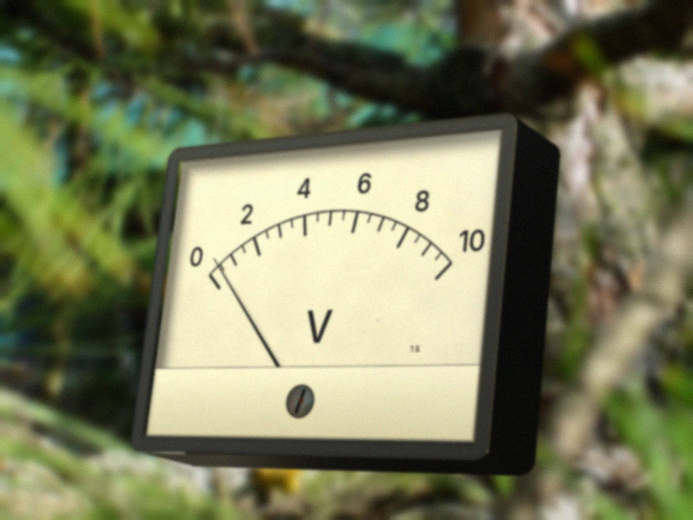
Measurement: 0.5 V
